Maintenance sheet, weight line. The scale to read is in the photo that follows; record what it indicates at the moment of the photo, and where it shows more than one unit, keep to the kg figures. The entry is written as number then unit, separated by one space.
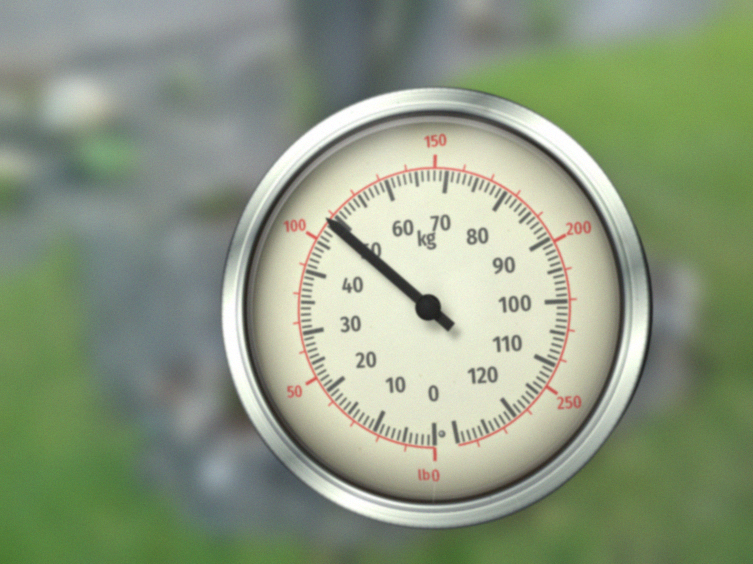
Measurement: 49 kg
